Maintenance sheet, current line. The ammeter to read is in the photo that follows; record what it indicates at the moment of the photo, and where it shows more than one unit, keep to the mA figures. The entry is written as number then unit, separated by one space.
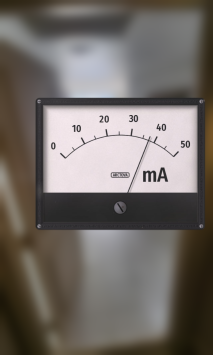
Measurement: 37.5 mA
